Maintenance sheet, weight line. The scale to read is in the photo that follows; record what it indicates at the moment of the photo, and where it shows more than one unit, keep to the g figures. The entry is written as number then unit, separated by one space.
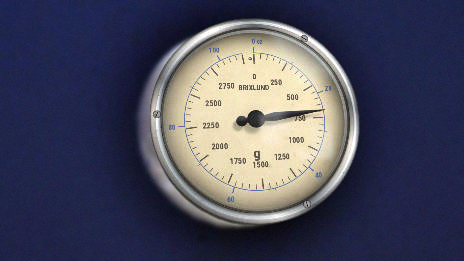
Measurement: 700 g
